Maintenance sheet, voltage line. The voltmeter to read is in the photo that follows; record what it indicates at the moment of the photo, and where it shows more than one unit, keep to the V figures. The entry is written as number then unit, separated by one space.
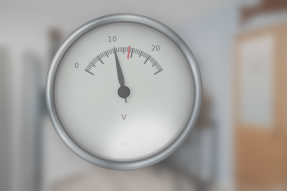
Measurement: 10 V
